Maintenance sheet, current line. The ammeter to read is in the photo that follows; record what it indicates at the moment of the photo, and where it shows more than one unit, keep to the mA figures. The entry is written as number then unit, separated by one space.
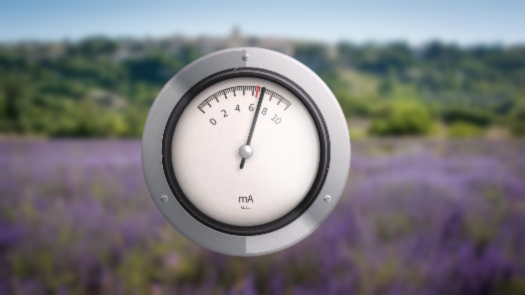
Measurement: 7 mA
